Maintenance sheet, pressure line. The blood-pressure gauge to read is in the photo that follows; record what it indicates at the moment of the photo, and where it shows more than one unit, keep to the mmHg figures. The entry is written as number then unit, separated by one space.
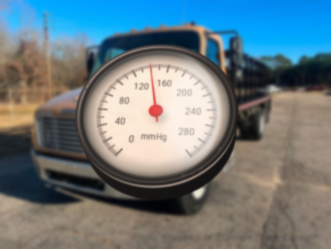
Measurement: 140 mmHg
